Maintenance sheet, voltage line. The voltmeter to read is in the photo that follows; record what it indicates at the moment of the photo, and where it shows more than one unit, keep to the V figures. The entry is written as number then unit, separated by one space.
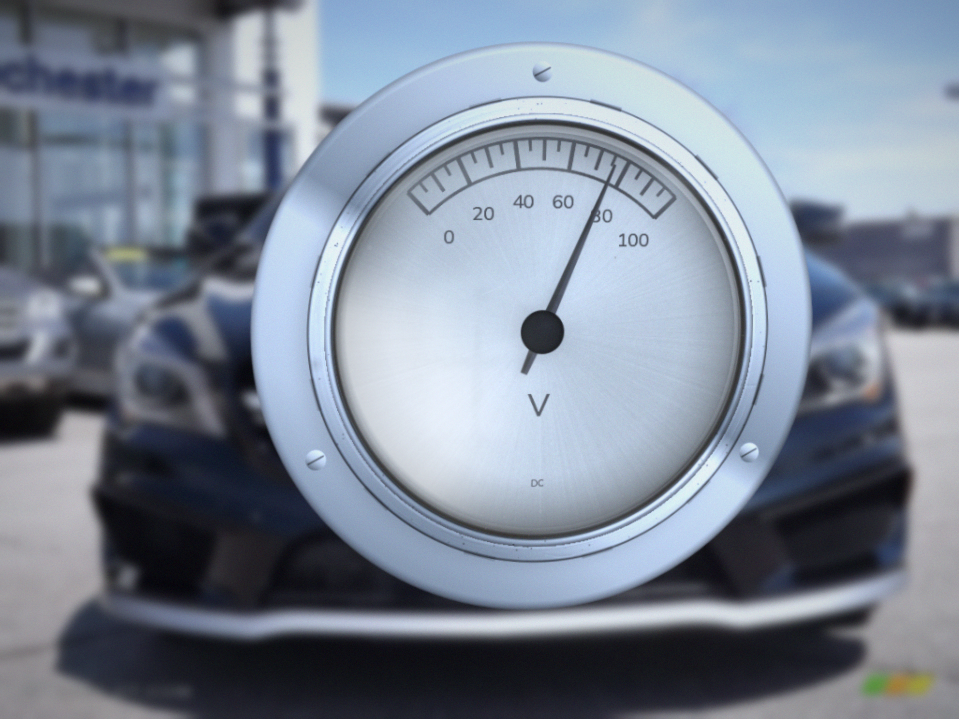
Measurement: 75 V
